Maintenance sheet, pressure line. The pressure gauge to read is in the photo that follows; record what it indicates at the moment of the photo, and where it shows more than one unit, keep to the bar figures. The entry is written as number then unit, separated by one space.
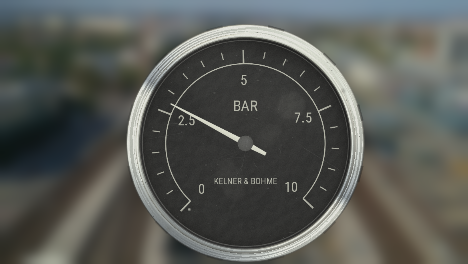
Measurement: 2.75 bar
